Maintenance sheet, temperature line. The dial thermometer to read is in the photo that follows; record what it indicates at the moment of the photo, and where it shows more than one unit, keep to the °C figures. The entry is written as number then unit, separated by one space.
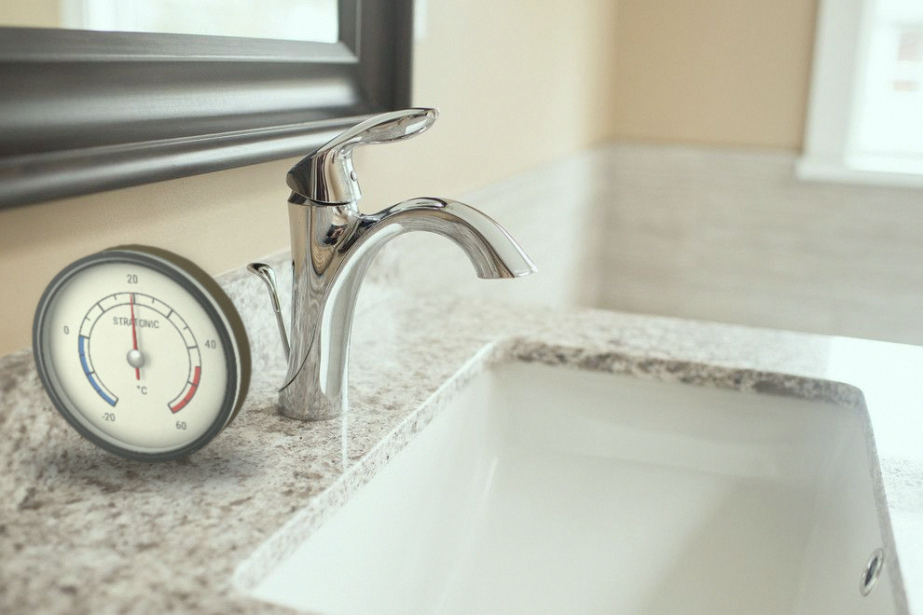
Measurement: 20 °C
